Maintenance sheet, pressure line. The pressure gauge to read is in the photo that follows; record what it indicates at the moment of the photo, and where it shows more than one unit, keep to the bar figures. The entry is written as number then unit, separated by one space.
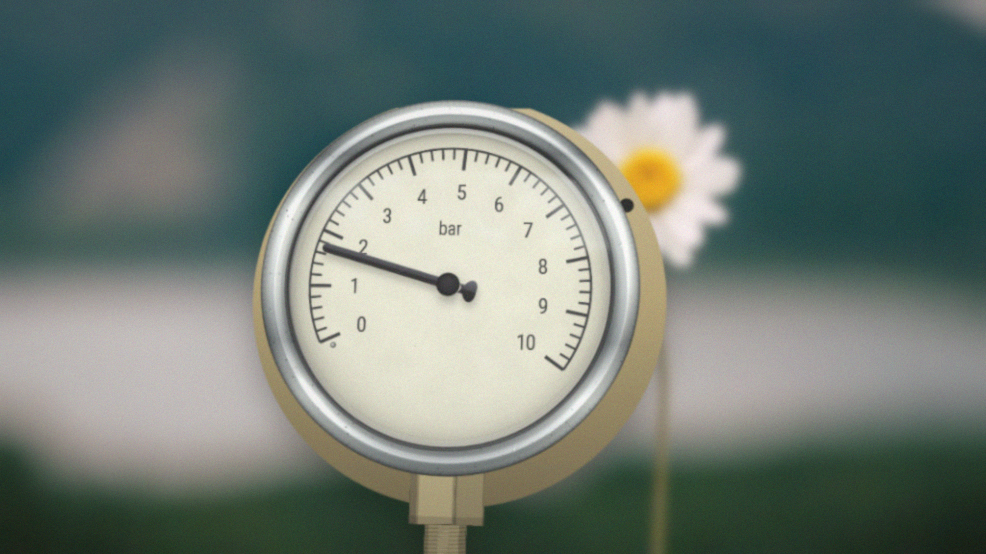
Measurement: 1.7 bar
